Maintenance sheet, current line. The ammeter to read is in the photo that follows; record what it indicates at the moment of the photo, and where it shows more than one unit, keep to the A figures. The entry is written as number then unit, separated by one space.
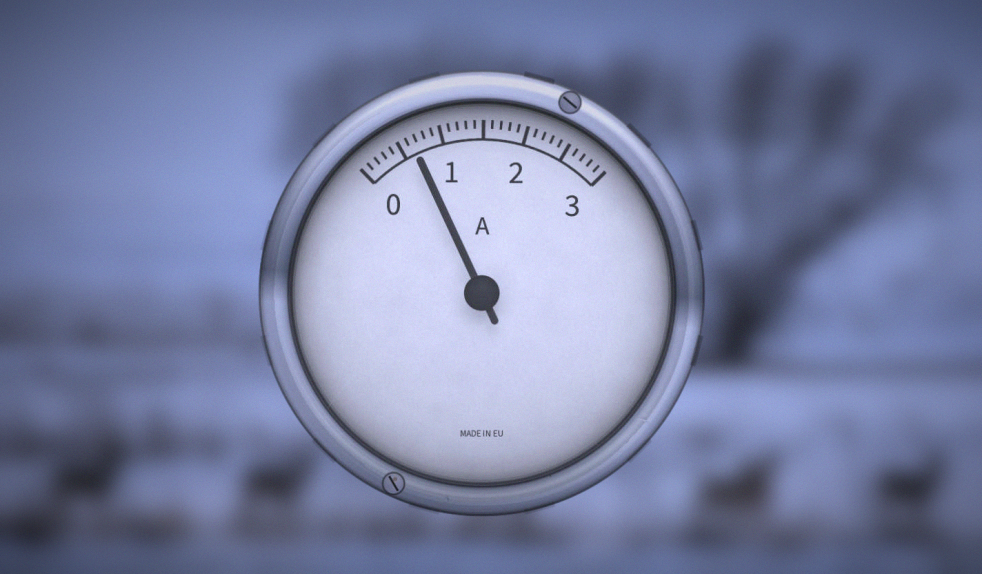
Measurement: 0.65 A
